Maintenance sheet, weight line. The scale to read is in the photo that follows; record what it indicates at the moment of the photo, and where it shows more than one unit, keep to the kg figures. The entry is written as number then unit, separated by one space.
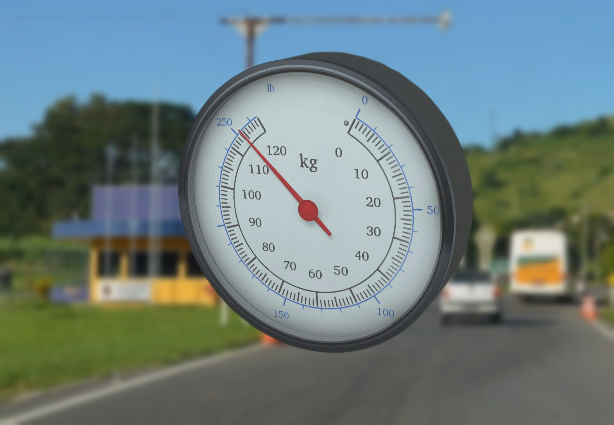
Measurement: 115 kg
